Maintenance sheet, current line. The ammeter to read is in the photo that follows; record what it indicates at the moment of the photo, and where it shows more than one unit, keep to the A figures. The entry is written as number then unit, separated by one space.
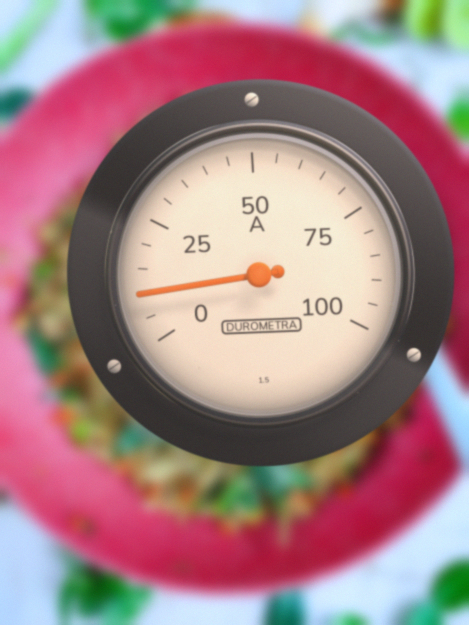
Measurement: 10 A
